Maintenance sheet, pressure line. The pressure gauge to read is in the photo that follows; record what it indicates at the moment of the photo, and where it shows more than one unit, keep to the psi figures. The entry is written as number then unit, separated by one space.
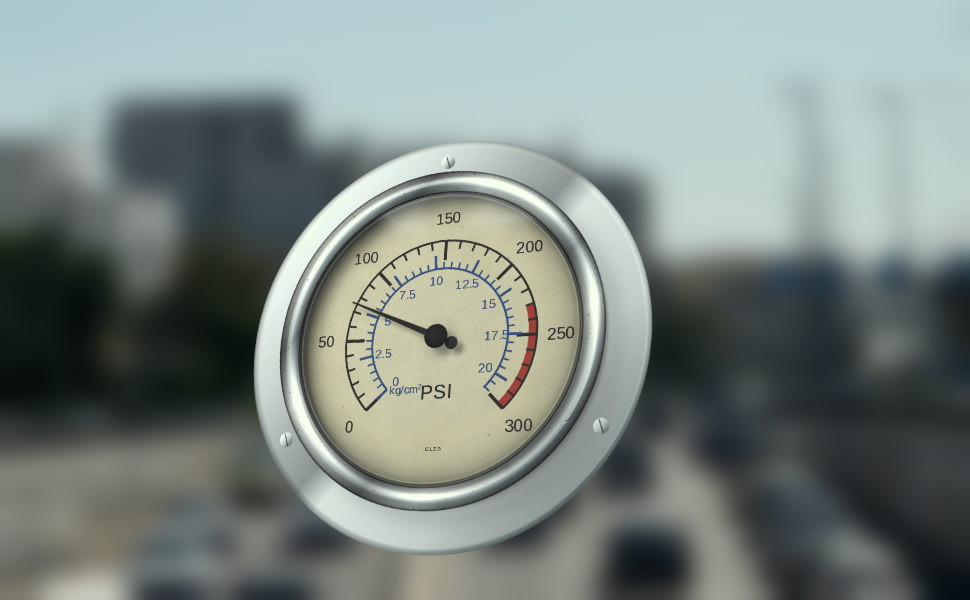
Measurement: 75 psi
